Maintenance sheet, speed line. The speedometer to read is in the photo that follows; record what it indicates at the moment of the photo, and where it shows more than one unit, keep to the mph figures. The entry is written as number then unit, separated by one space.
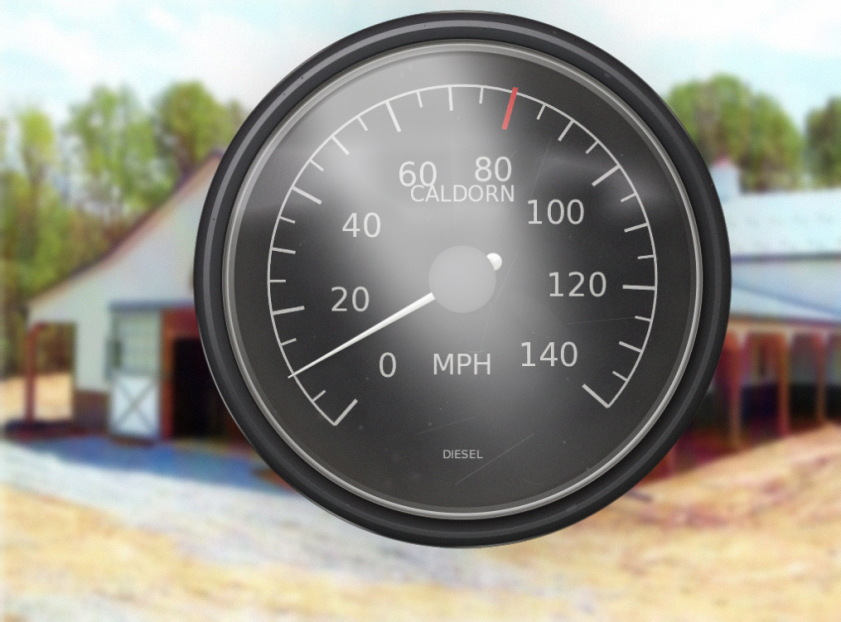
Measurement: 10 mph
